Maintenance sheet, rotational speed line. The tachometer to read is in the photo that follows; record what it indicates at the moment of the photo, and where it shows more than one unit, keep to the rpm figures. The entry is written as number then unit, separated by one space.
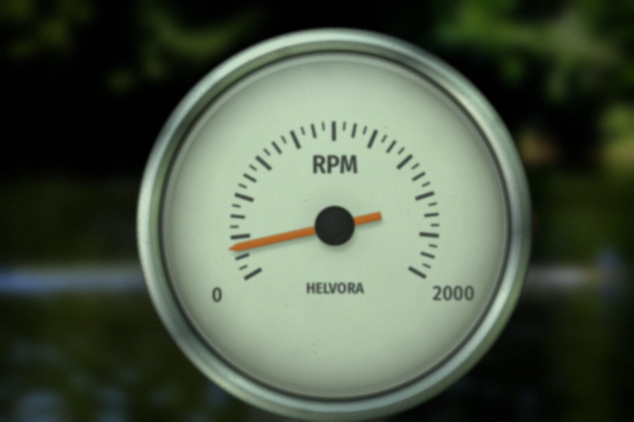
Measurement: 150 rpm
